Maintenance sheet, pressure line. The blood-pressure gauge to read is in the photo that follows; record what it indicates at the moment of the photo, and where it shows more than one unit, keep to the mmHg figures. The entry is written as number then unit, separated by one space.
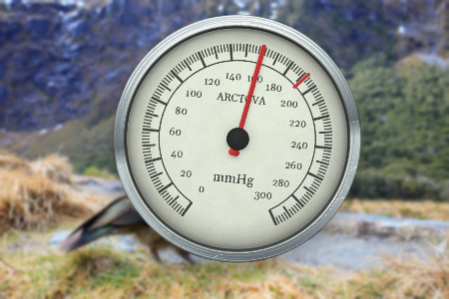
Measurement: 160 mmHg
